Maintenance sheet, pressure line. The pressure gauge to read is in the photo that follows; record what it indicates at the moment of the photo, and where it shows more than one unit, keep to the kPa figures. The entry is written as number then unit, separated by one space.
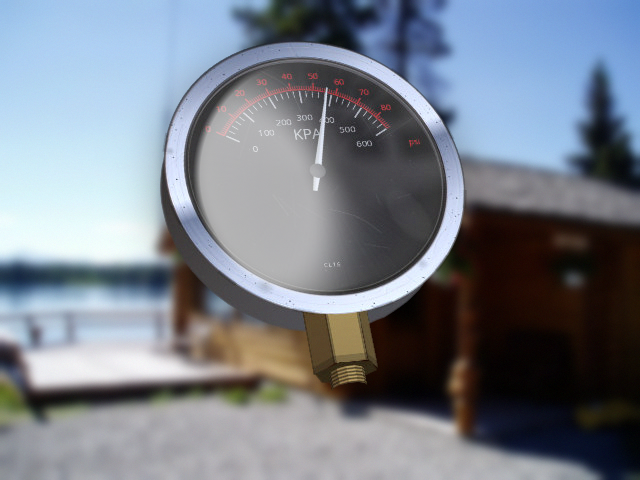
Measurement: 380 kPa
